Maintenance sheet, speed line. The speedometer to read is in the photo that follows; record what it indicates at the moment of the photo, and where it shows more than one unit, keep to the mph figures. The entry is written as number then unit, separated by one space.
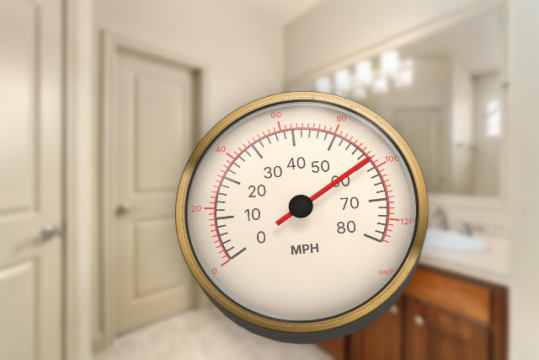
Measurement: 60 mph
